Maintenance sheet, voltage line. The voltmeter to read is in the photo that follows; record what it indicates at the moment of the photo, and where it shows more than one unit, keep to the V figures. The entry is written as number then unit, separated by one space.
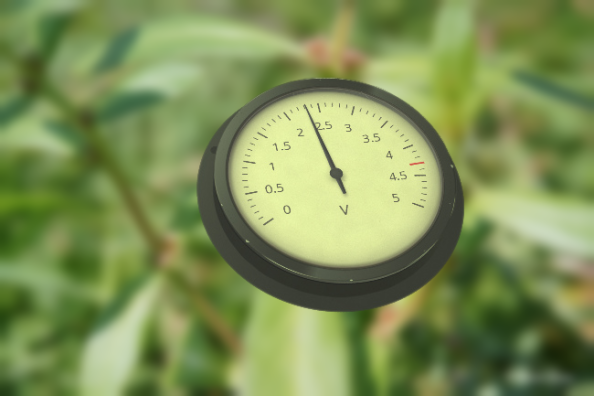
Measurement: 2.3 V
